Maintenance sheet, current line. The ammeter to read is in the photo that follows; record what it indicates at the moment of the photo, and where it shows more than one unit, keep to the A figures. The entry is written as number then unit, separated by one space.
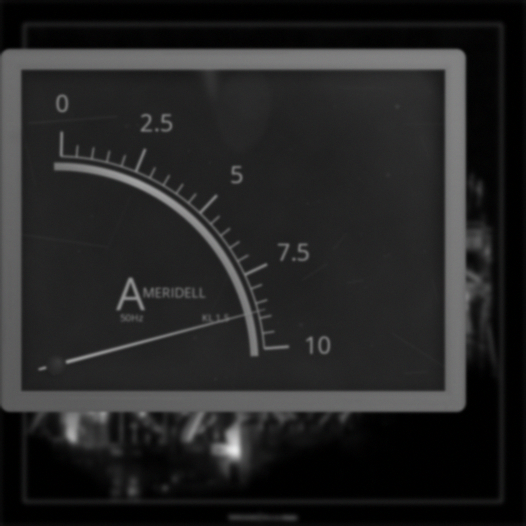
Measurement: 8.75 A
